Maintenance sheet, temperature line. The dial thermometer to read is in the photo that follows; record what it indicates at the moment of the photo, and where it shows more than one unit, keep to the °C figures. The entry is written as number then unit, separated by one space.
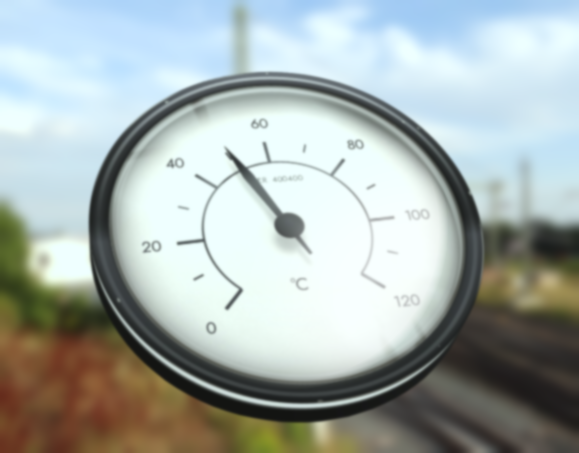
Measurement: 50 °C
